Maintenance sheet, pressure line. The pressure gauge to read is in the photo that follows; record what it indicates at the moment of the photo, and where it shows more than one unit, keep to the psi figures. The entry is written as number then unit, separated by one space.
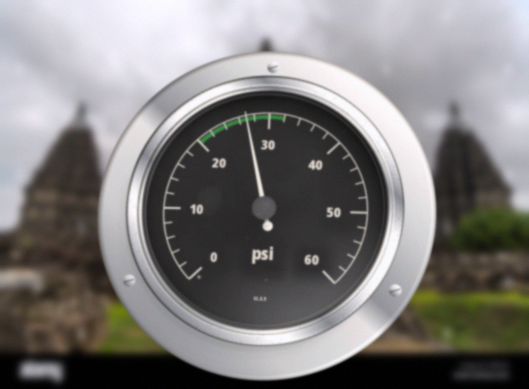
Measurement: 27 psi
